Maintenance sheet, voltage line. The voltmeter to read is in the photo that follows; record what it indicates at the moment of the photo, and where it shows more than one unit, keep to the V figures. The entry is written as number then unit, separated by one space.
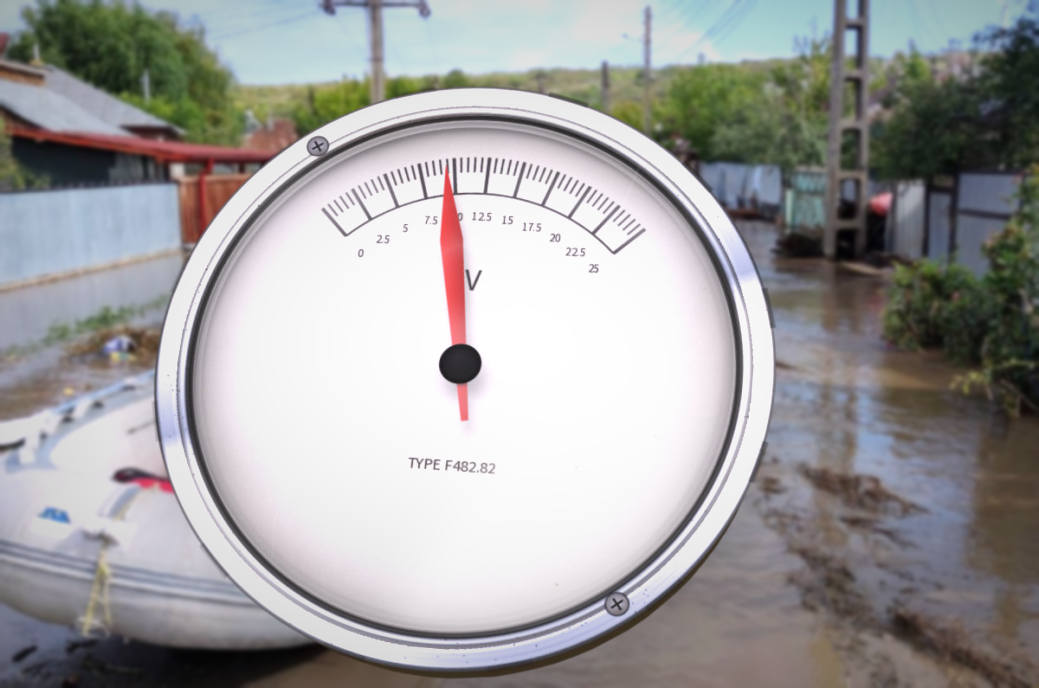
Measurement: 9.5 V
